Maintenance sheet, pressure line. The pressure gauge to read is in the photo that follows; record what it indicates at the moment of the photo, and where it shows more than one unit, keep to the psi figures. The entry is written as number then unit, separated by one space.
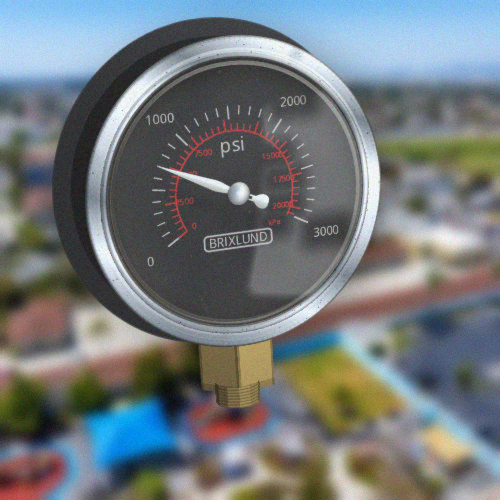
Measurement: 700 psi
